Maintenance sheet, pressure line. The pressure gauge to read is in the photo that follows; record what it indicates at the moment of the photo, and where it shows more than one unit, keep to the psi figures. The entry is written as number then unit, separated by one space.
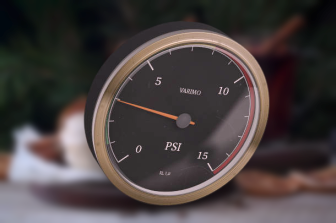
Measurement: 3 psi
